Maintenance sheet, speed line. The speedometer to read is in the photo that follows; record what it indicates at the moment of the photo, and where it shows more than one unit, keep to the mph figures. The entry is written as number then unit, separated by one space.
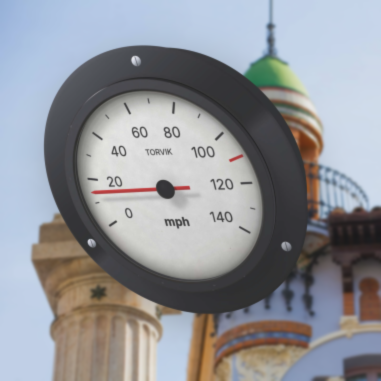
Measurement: 15 mph
